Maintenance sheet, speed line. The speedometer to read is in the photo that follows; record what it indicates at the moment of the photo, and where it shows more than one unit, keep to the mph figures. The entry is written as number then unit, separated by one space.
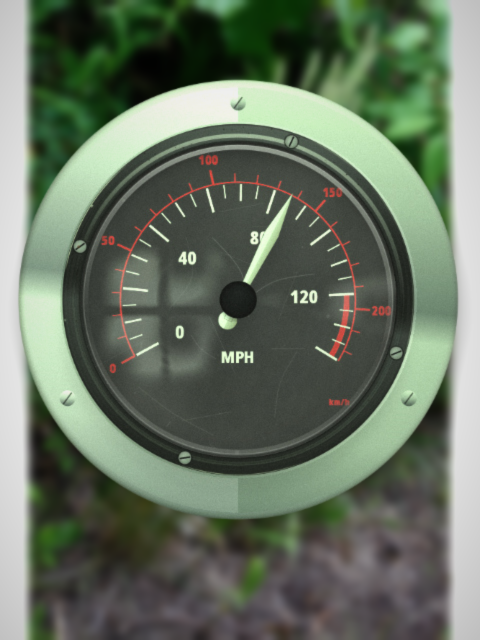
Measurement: 85 mph
